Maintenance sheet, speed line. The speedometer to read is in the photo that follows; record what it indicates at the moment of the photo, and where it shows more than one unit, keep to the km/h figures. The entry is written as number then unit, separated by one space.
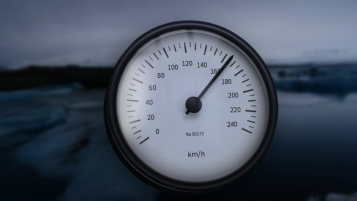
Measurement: 165 km/h
